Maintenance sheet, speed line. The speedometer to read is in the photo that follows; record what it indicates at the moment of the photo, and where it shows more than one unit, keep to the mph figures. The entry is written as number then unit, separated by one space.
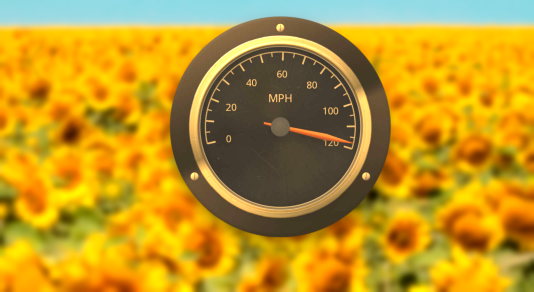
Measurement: 117.5 mph
